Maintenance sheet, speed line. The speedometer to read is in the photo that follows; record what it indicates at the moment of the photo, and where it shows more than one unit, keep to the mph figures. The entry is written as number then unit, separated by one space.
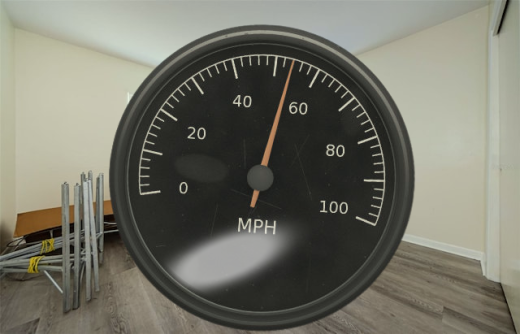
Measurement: 54 mph
